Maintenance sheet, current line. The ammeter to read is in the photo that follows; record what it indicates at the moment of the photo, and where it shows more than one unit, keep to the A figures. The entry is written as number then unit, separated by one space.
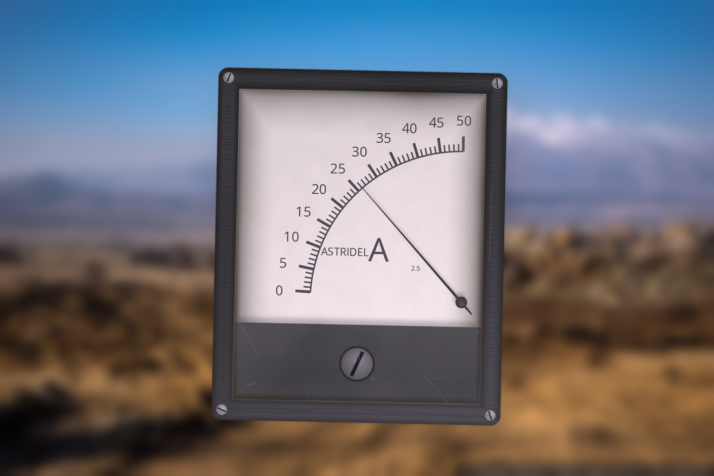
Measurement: 26 A
